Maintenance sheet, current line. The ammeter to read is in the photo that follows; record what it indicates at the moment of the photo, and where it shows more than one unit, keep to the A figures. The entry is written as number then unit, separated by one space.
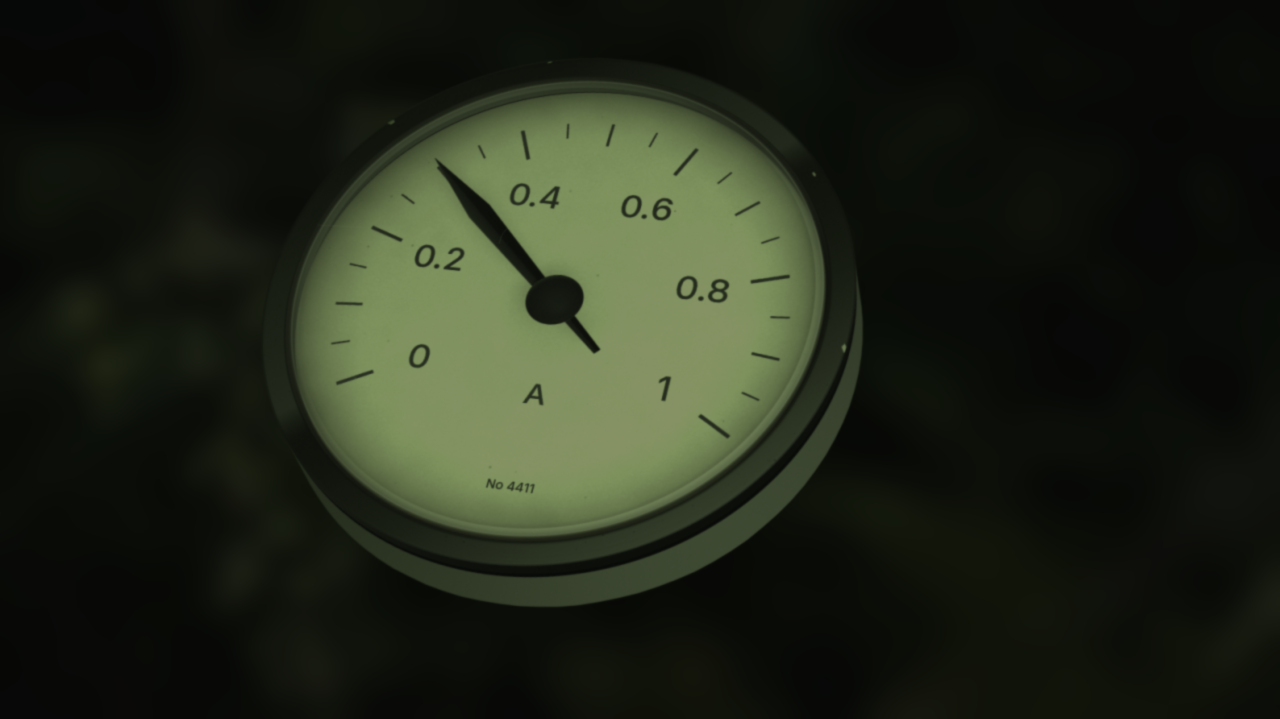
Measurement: 0.3 A
